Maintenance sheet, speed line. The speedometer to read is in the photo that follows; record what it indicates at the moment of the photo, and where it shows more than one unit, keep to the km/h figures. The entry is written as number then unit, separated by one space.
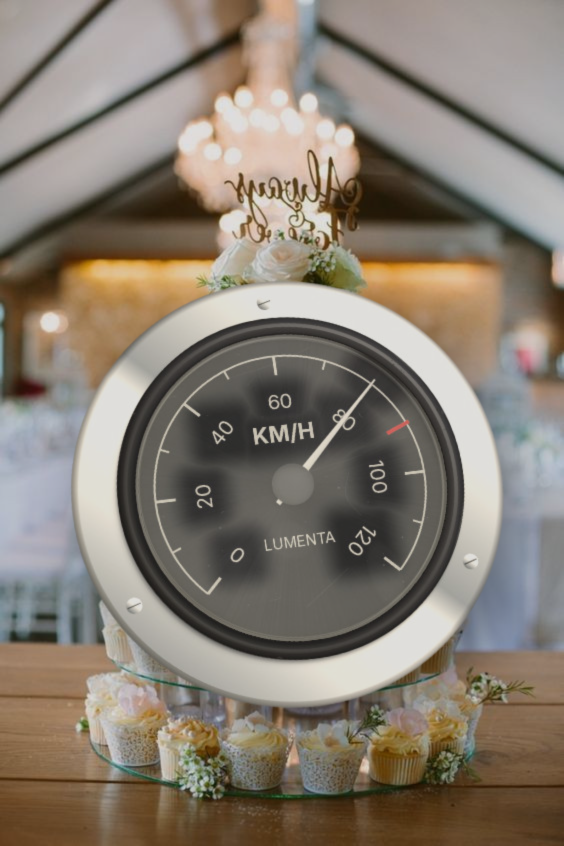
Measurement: 80 km/h
